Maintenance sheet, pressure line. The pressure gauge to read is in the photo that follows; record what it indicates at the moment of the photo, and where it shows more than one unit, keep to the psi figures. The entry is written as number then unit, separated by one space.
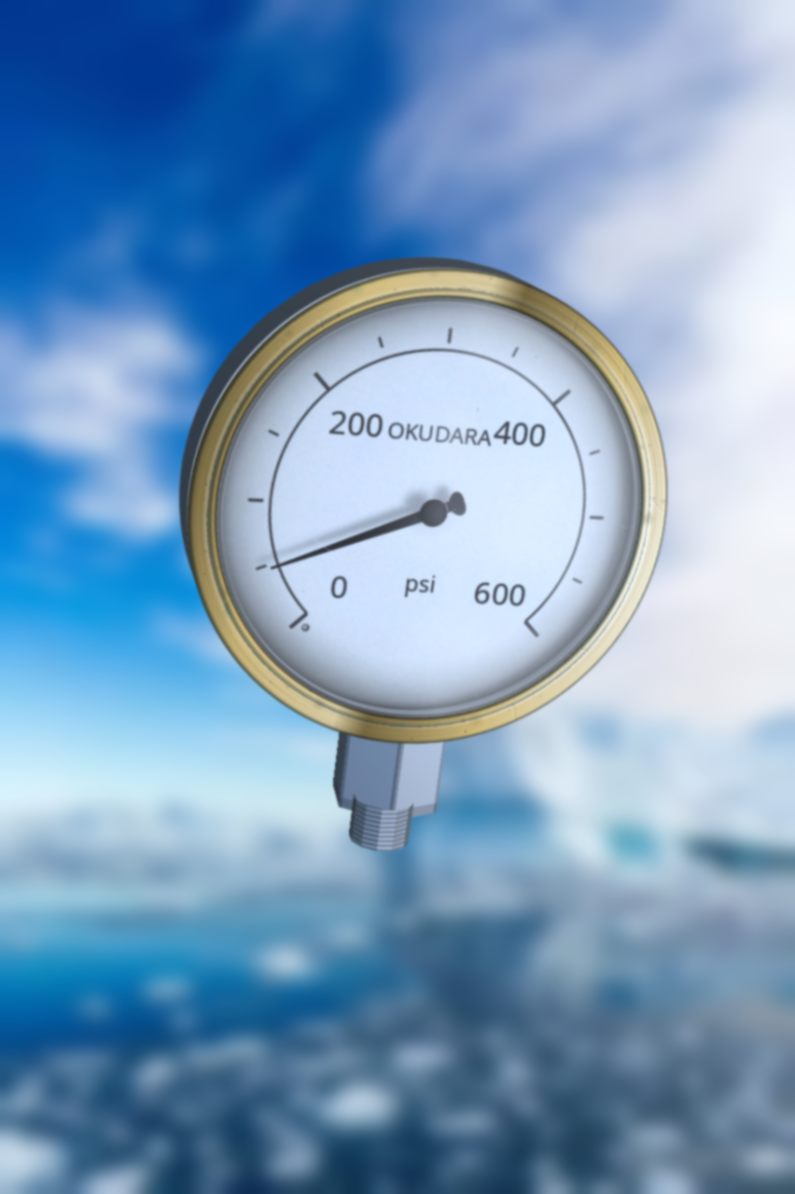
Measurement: 50 psi
